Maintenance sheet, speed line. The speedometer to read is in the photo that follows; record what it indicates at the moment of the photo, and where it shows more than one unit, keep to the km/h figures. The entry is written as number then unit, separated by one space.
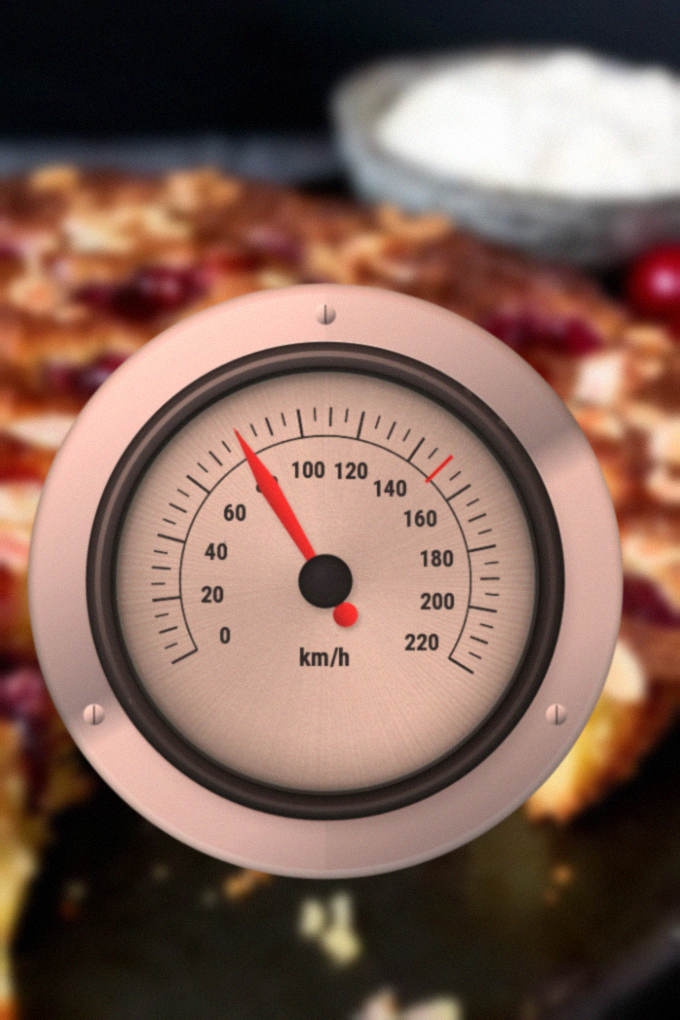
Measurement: 80 km/h
